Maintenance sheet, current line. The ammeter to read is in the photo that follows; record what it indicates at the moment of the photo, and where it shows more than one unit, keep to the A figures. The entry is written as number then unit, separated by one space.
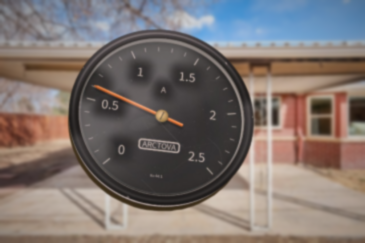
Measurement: 0.6 A
